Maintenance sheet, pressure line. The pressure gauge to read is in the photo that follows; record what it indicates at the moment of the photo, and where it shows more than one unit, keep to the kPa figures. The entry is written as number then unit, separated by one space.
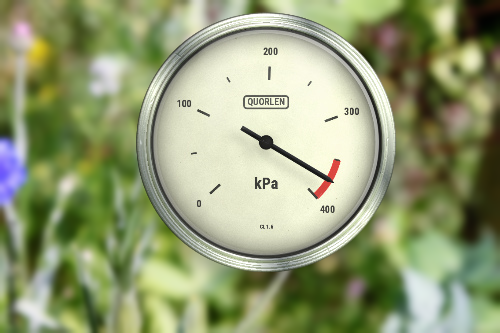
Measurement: 375 kPa
